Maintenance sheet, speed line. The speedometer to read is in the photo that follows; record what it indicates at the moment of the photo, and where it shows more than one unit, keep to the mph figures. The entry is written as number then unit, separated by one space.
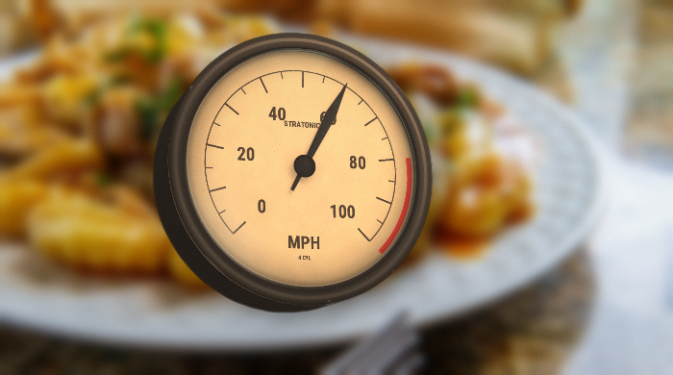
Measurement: 60 mph
